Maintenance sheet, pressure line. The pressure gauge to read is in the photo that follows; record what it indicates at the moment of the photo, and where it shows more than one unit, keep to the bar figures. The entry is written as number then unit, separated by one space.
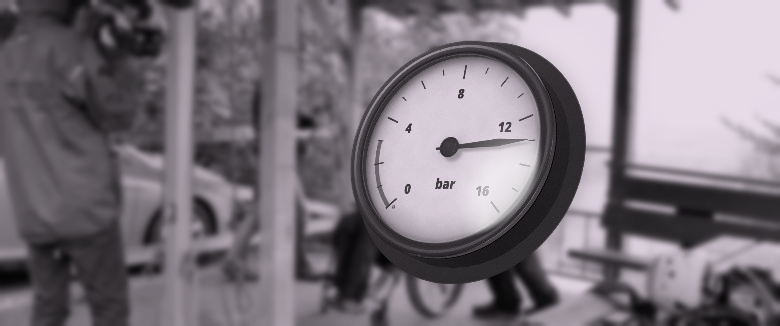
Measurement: 13 bar
